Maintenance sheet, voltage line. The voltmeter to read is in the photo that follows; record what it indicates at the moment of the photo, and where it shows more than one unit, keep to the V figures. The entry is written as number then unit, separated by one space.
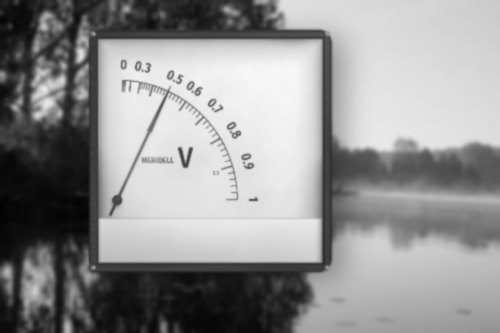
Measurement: 0.5 V
